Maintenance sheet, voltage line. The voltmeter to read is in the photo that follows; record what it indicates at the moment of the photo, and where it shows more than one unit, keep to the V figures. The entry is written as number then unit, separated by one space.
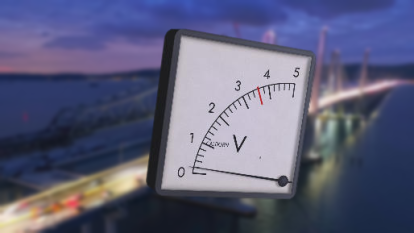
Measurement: 0.2 V
